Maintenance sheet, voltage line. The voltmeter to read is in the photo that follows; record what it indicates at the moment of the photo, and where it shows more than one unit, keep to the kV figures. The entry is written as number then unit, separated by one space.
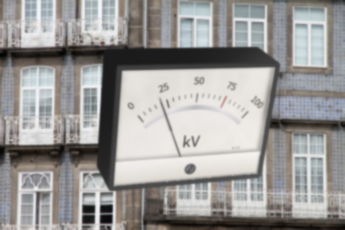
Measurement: 20 kV
